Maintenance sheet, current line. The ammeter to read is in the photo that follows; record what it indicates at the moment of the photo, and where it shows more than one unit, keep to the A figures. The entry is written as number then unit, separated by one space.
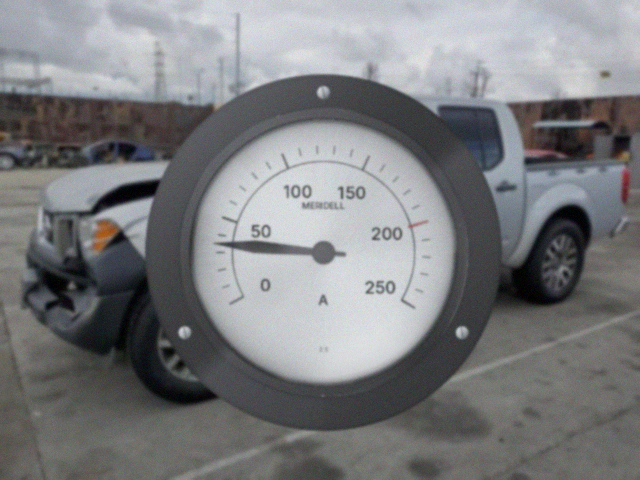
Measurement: 35 A
